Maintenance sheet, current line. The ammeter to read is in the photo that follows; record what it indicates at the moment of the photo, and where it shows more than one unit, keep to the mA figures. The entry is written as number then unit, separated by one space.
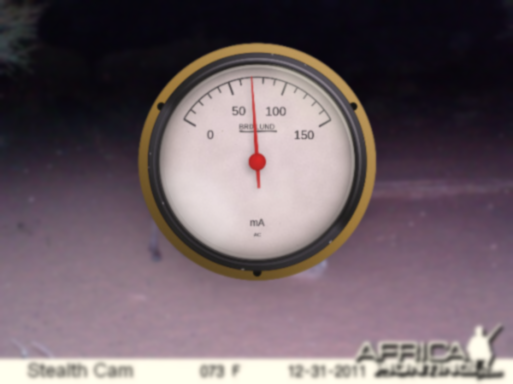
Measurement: 70 mA
